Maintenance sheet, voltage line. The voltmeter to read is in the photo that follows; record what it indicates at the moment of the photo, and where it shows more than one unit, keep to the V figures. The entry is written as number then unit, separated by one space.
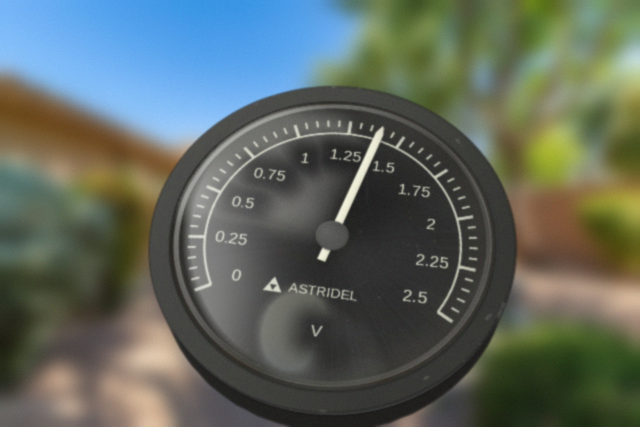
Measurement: 1.4 V
